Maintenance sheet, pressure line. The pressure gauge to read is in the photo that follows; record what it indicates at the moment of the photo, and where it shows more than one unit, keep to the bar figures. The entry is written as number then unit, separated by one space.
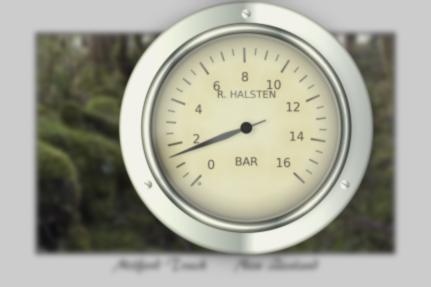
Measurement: 1.5 bar
